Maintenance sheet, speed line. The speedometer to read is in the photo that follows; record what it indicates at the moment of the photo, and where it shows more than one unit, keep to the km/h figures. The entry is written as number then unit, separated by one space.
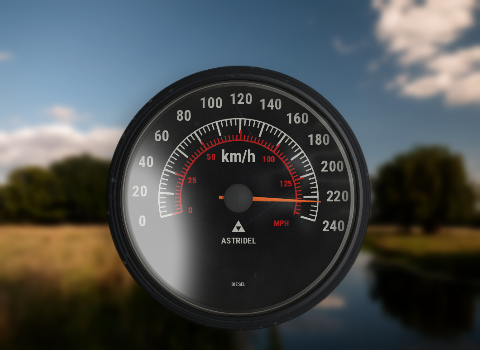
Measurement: 224 km/h
